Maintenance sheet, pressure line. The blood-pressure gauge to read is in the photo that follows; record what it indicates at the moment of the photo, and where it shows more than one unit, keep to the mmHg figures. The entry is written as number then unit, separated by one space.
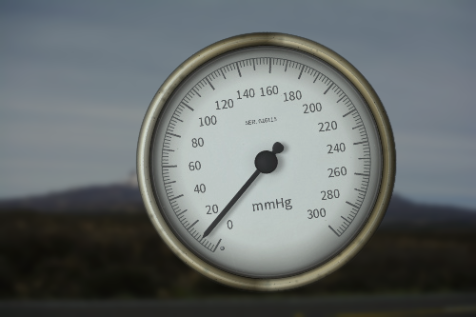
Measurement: 10 mmHg
